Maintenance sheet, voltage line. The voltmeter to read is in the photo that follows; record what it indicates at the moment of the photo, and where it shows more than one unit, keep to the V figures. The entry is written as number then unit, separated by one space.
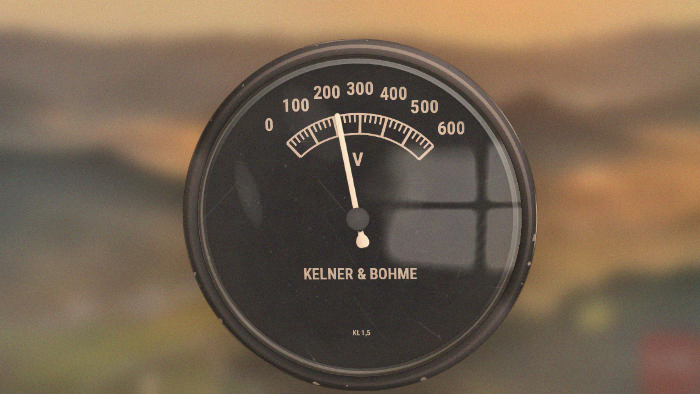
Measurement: 220 V
